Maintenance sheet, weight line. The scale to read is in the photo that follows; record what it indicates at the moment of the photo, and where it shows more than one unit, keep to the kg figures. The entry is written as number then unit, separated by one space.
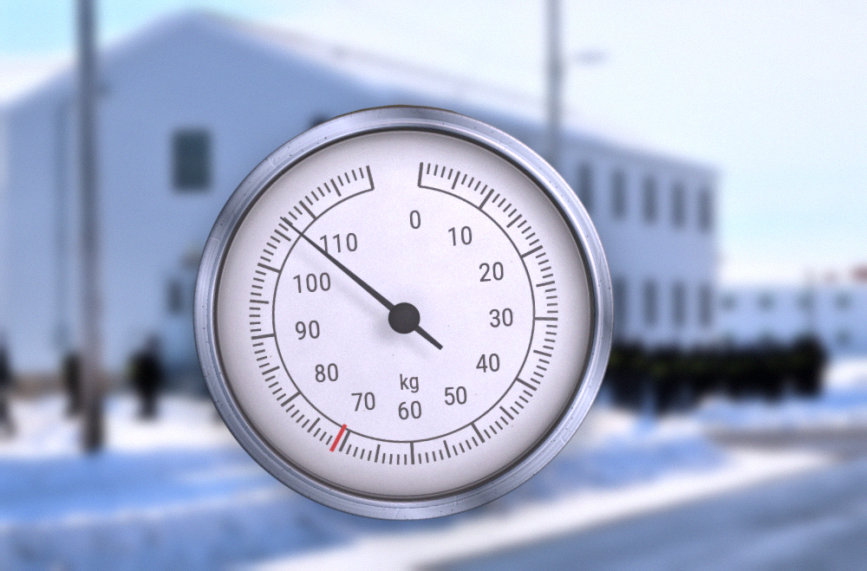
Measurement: 107 kg
